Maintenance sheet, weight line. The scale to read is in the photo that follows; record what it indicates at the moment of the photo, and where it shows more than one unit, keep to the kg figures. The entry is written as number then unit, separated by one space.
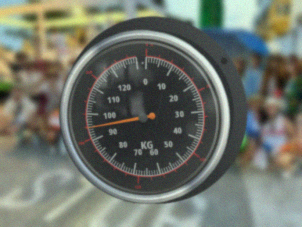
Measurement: 95 kg
